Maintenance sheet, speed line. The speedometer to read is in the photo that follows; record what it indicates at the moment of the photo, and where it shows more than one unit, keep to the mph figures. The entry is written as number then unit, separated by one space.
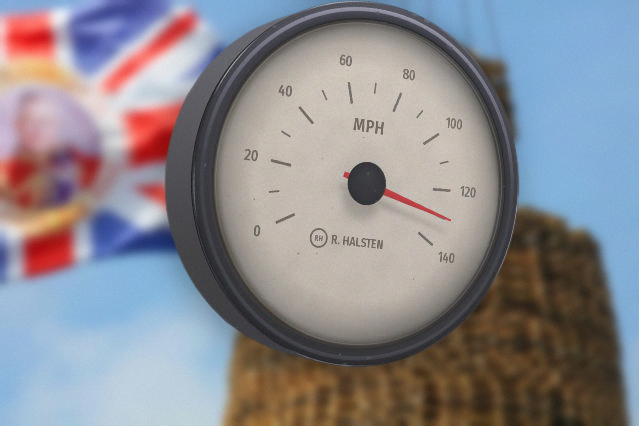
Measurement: 130 mph
